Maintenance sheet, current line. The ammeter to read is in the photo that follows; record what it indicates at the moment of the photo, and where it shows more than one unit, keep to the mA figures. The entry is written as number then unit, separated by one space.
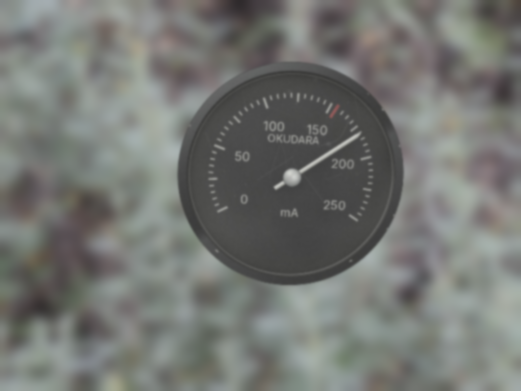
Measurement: 180 mA
